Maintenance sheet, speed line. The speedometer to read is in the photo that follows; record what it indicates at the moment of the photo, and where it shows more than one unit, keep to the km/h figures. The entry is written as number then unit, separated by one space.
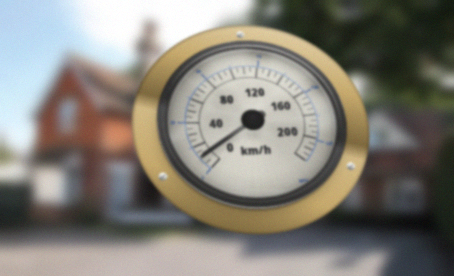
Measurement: 10 km/h
